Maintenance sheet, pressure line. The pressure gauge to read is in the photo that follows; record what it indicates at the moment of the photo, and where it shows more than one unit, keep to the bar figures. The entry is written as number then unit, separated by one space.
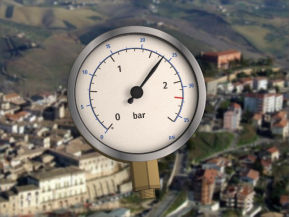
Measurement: 1.65 bar
